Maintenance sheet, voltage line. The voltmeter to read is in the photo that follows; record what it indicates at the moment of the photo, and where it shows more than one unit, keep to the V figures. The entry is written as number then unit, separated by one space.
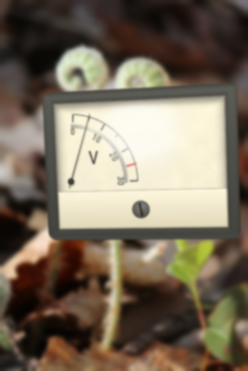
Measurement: 5 V
